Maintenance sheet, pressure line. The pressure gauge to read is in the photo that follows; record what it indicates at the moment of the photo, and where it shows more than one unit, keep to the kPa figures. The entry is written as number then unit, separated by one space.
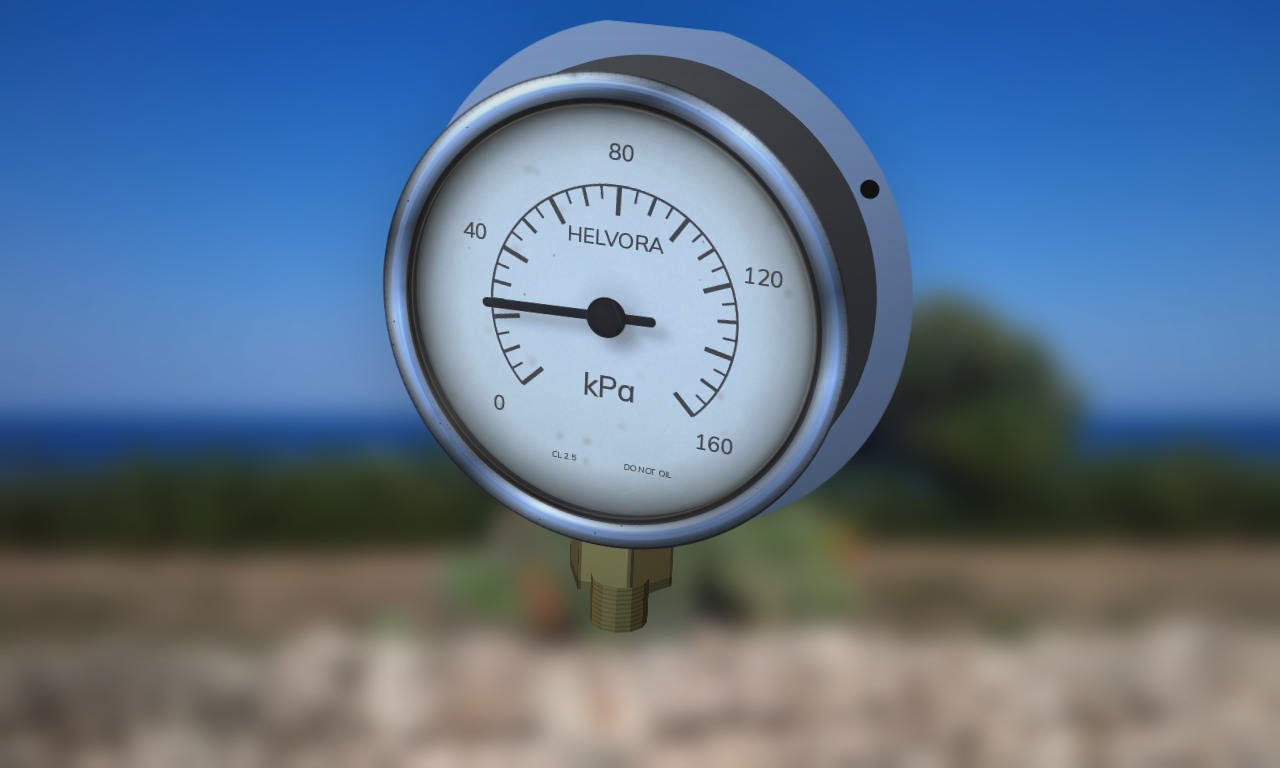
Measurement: 25 kPa
